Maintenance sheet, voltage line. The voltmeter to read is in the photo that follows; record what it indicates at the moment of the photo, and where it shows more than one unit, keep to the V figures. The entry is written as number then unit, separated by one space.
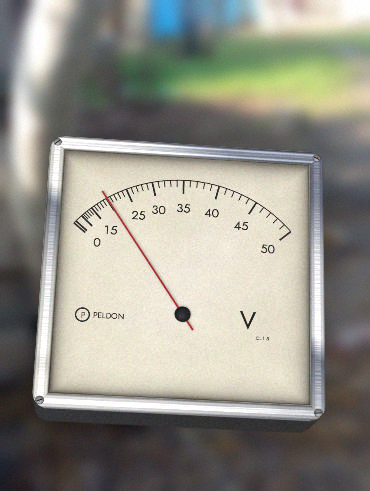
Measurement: 20 V
